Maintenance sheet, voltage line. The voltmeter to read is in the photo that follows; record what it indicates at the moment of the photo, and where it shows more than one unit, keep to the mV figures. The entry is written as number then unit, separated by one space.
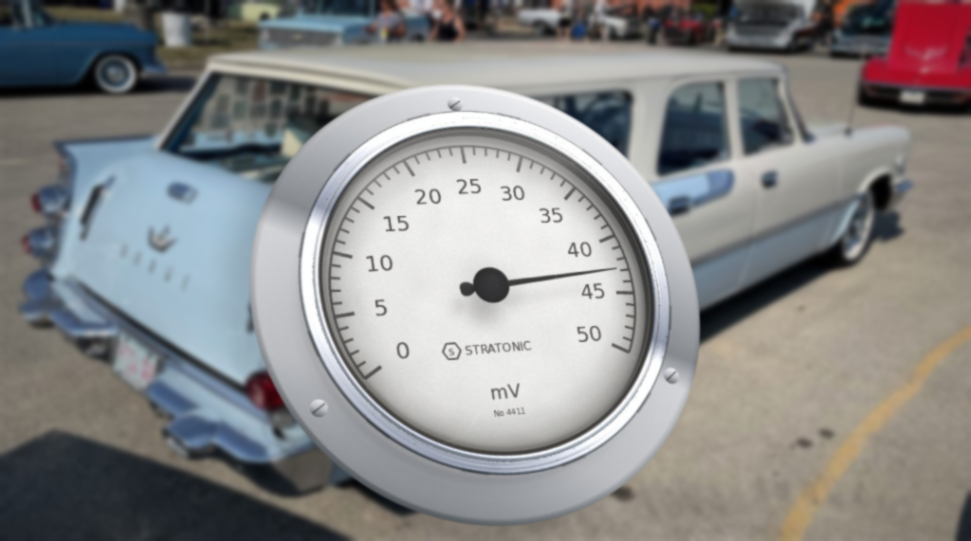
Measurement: 43 mV
